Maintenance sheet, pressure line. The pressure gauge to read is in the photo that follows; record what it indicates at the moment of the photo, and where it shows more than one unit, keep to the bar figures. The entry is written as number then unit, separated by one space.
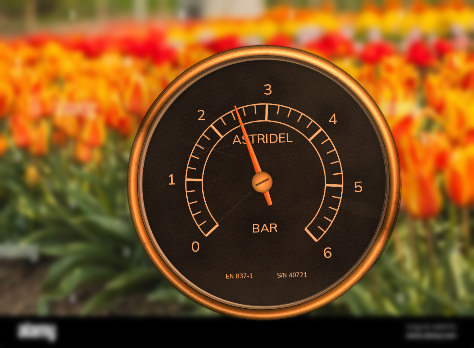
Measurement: 2.5 bar
